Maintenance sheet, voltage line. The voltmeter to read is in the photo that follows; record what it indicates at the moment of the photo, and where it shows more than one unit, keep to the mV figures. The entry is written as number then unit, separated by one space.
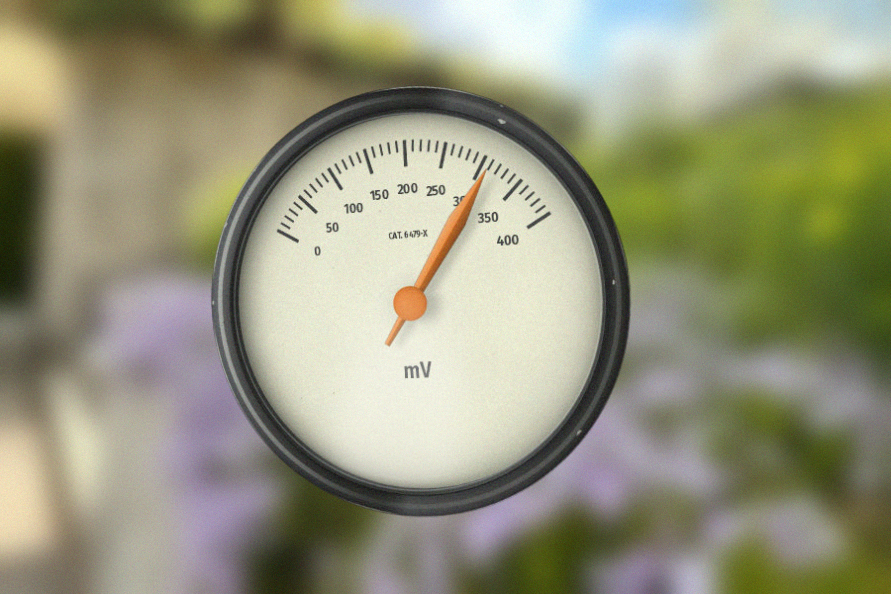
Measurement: 310 mV
